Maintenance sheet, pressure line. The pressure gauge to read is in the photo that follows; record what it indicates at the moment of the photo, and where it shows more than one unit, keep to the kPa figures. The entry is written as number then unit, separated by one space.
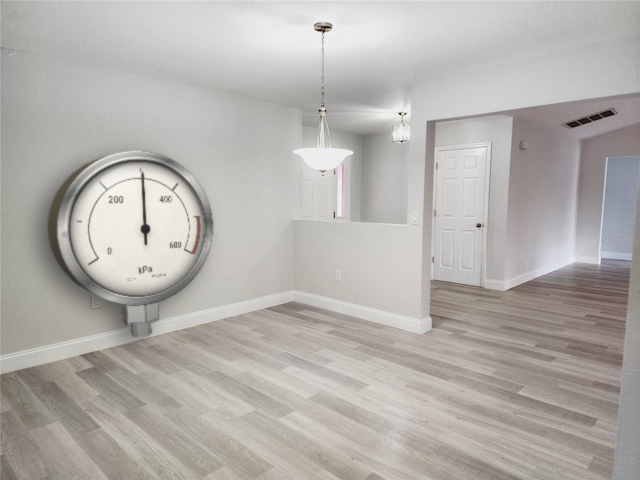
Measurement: 300 kPa
